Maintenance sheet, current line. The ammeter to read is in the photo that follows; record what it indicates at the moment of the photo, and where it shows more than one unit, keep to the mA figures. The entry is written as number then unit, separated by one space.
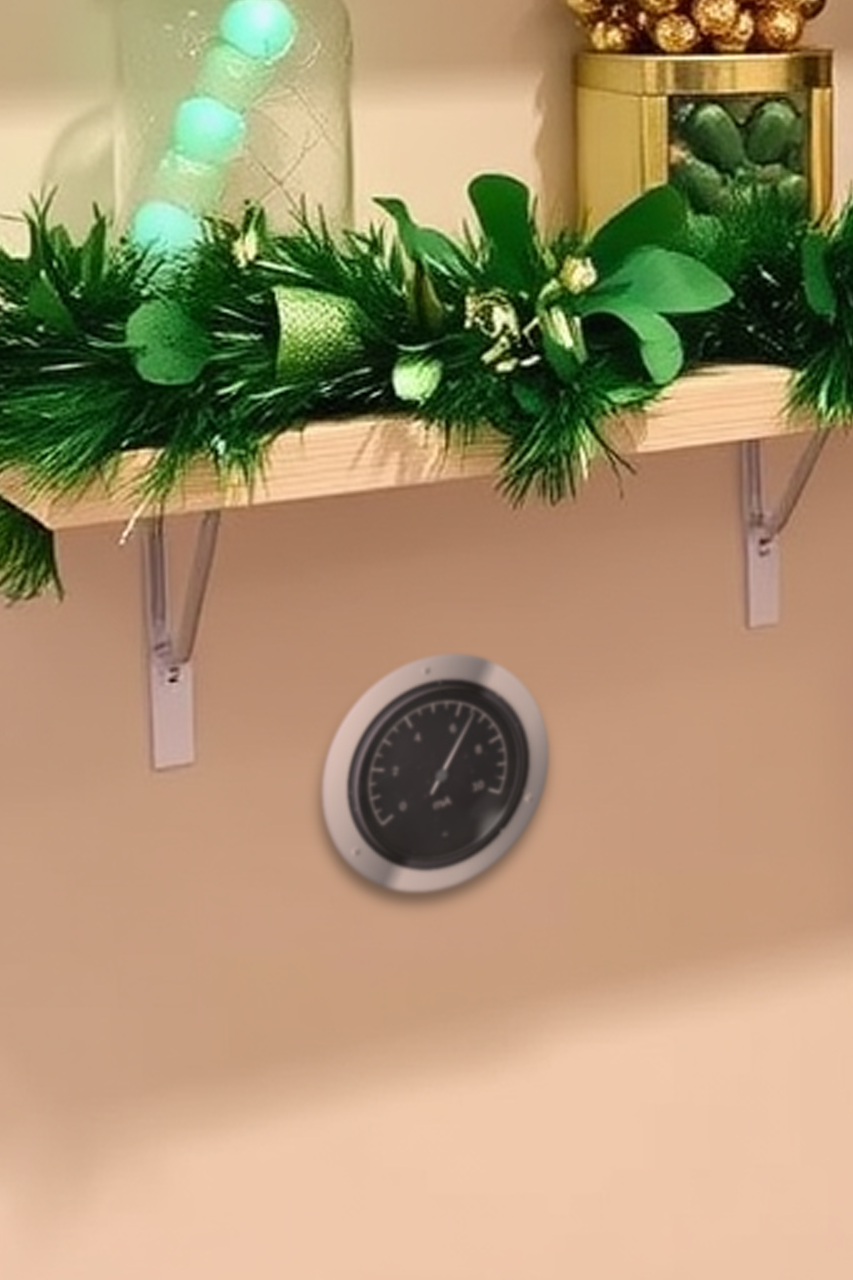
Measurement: 6.5 mA
